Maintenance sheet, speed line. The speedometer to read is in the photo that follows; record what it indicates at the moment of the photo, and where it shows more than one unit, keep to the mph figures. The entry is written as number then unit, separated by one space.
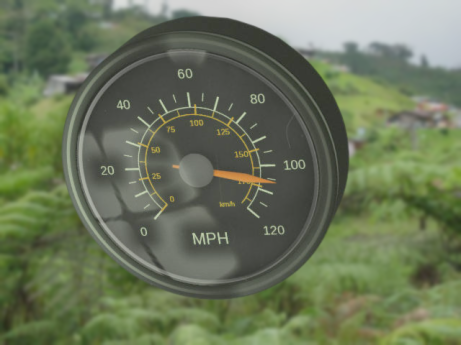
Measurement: 105 mph
